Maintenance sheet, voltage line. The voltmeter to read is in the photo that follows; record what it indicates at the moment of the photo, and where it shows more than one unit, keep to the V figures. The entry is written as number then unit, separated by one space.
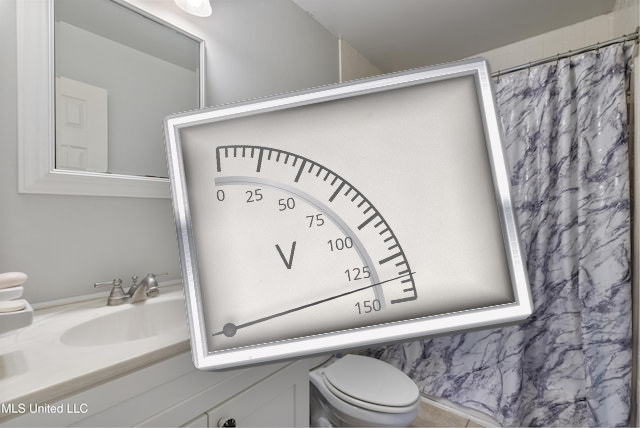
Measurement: 137.5 V
